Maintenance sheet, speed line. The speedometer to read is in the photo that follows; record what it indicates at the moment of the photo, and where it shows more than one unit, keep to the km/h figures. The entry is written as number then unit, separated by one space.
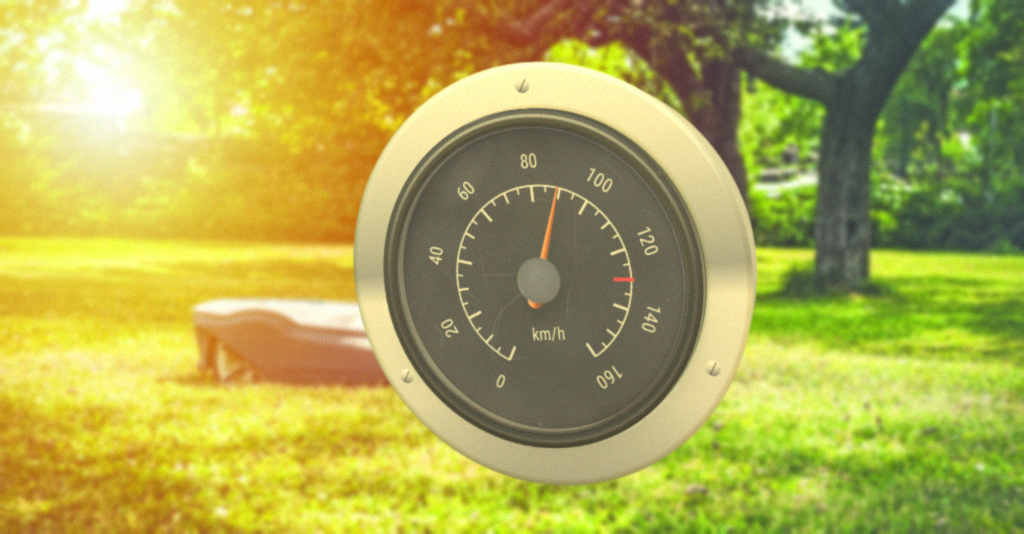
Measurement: 90 km/h
